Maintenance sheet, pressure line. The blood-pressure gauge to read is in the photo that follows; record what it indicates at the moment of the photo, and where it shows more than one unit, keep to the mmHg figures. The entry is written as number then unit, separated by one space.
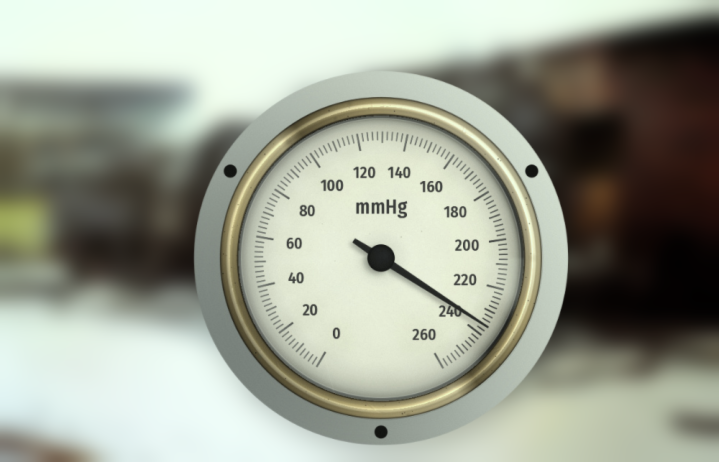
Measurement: 236 mmHg
